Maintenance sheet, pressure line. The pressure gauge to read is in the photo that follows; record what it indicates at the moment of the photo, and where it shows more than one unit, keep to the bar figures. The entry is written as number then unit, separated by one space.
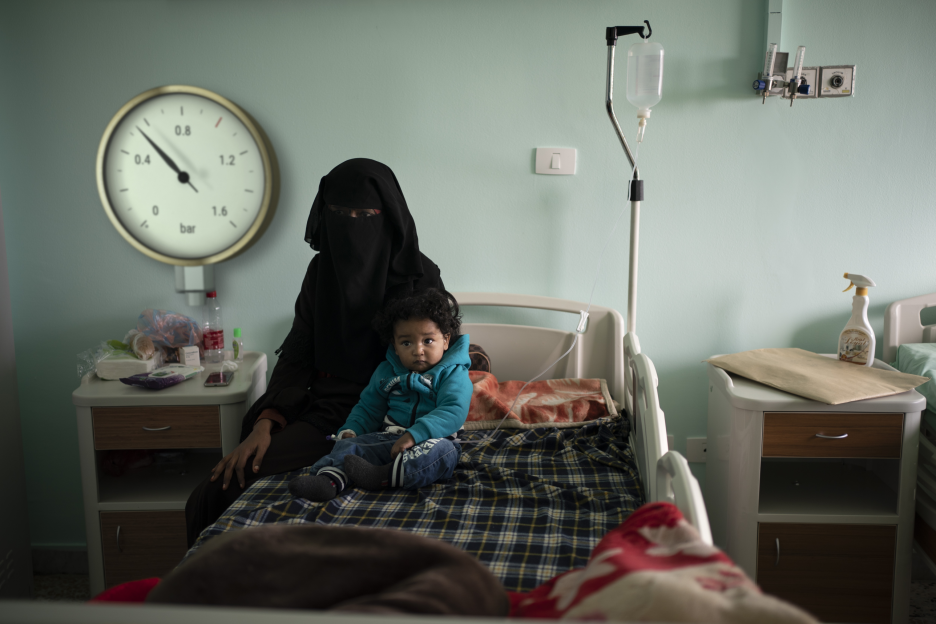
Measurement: 0.55 bar
